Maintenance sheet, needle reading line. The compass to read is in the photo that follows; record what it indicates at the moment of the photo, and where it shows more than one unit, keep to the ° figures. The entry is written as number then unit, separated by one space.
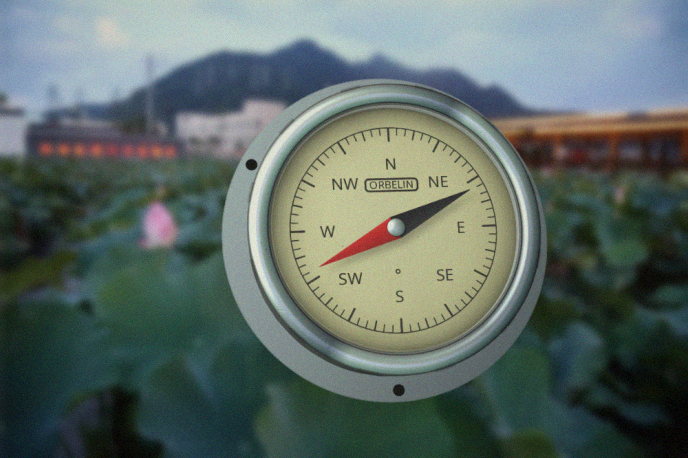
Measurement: 245 °
